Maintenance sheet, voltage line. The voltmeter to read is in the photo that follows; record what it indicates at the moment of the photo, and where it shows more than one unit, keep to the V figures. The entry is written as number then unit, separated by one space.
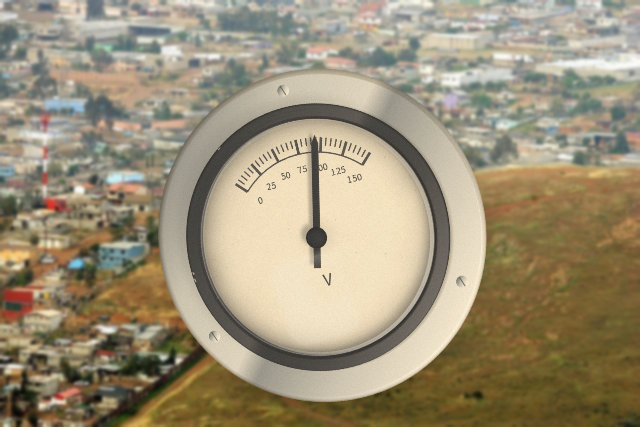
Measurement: 95 V
